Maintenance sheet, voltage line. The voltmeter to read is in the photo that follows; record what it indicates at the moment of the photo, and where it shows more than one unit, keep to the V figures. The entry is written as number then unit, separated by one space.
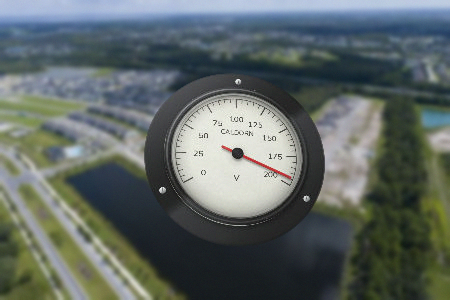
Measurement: 195 V
